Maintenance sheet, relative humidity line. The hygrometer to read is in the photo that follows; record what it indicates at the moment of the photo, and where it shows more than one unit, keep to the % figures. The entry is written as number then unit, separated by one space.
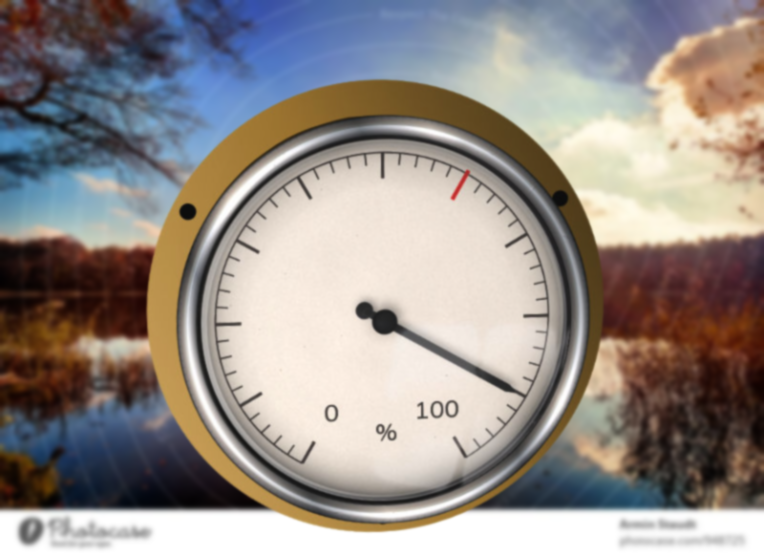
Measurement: 90 %
